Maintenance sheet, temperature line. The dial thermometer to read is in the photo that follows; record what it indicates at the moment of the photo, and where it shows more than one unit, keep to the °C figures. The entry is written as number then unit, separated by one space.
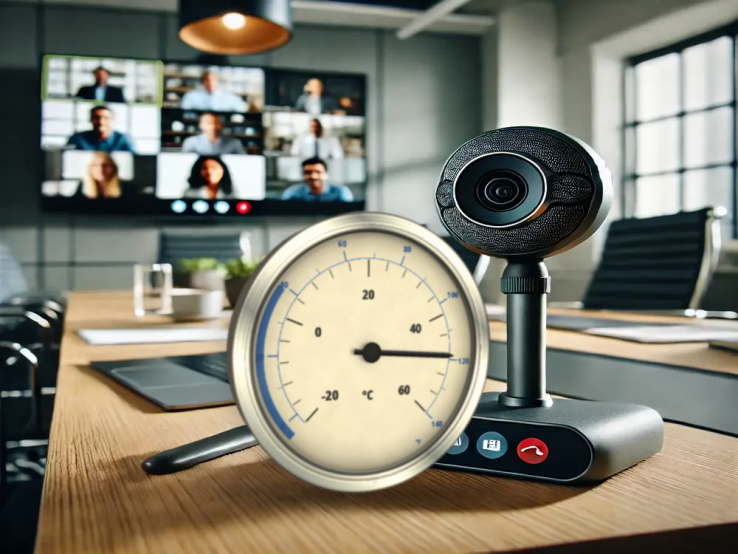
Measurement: 48 °C
